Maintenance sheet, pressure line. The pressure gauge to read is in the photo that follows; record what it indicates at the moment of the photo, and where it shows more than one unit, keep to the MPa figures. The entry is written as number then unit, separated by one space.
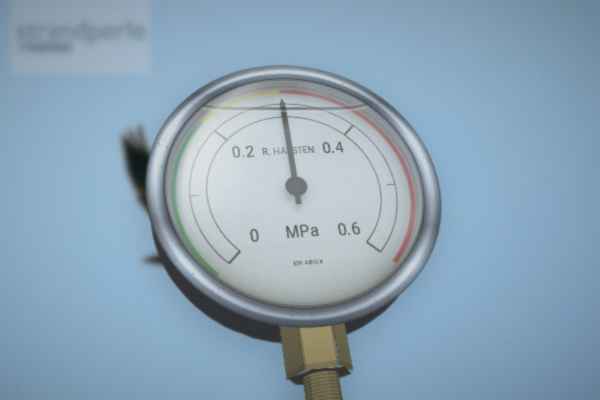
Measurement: 0.3 MPa
